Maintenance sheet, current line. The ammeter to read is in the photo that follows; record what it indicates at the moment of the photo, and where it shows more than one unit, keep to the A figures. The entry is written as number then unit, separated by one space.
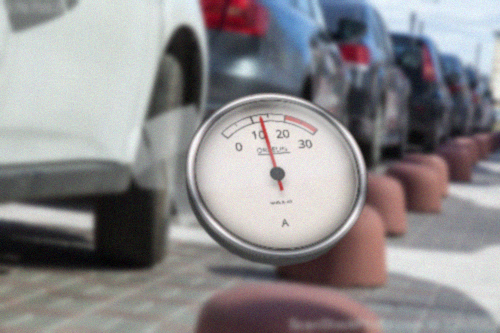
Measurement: 12.5 A
